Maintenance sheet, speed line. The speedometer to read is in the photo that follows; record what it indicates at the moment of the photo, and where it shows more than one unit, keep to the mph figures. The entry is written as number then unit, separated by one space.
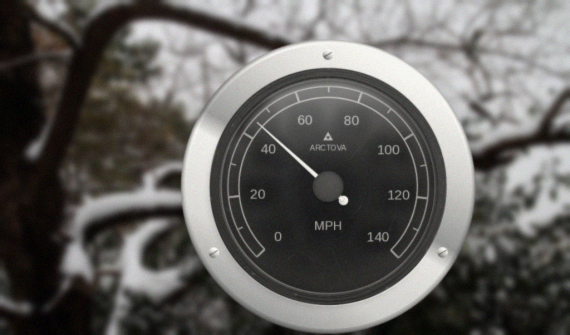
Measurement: 45 mph
